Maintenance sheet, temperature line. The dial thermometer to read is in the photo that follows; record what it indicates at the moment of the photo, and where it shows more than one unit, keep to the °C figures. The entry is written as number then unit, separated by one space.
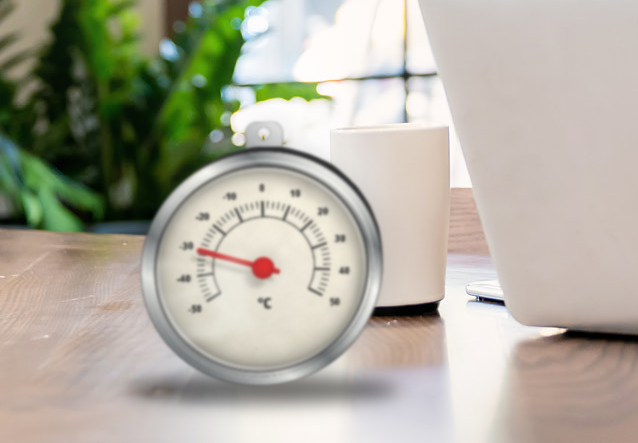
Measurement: -30 °C
